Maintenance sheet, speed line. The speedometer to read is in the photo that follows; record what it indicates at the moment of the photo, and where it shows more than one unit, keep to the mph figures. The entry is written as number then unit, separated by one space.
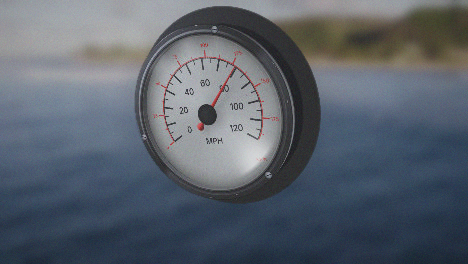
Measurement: 80 mph
